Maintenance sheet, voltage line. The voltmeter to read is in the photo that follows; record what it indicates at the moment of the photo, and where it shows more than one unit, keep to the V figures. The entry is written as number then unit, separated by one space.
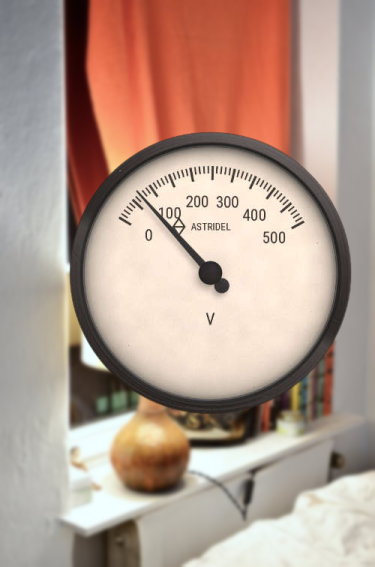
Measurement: 70 V
